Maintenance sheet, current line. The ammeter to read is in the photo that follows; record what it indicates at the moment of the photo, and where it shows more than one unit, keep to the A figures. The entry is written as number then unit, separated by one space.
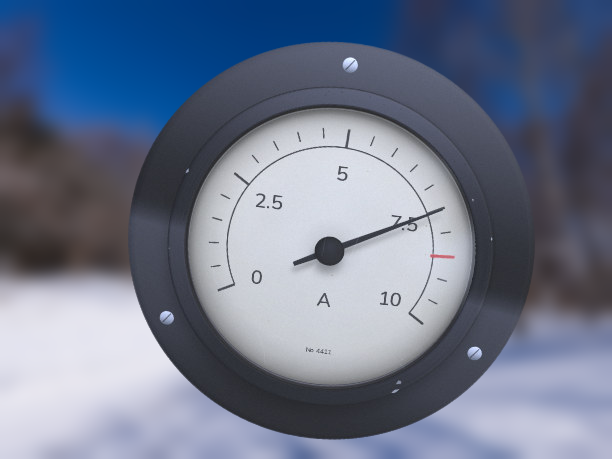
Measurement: 7.5 A
